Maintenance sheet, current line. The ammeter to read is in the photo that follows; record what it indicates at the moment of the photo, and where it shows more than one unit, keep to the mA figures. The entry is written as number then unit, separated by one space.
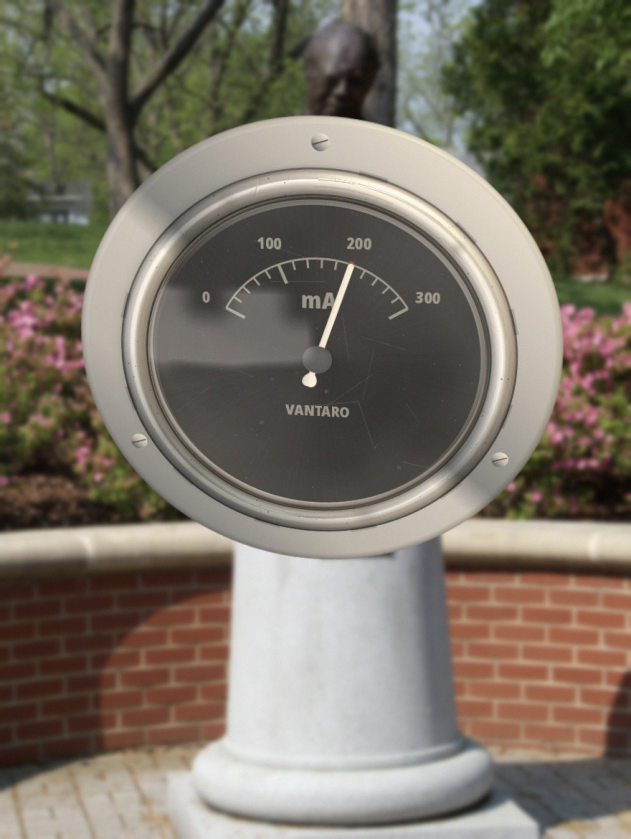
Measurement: 200 mA
